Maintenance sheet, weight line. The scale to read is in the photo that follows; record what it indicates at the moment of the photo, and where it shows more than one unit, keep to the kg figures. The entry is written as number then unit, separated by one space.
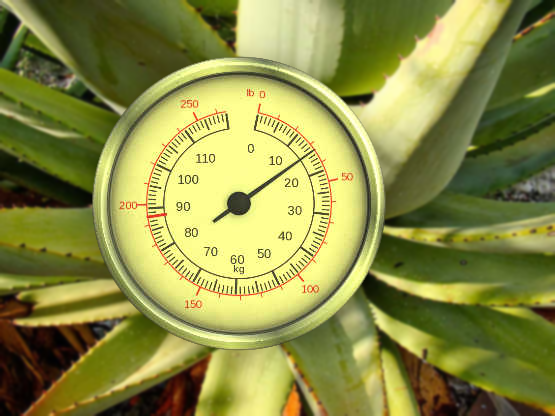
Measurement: 15 kg
